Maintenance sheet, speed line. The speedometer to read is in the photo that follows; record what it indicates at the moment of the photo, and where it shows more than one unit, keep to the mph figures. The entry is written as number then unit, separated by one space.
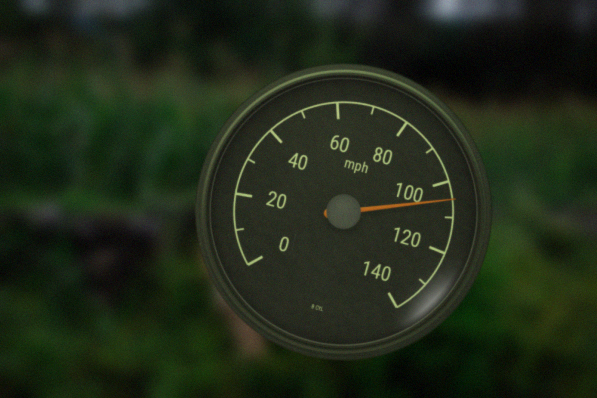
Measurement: 105 mph
